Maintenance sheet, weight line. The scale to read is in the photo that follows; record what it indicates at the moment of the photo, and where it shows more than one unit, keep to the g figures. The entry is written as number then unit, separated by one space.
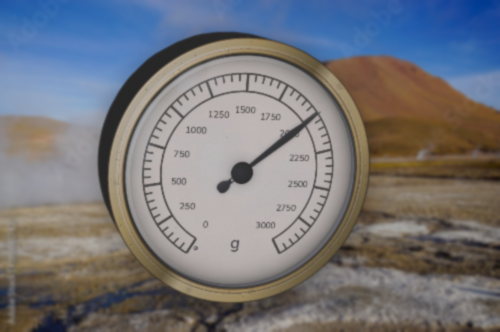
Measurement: 2000 g
